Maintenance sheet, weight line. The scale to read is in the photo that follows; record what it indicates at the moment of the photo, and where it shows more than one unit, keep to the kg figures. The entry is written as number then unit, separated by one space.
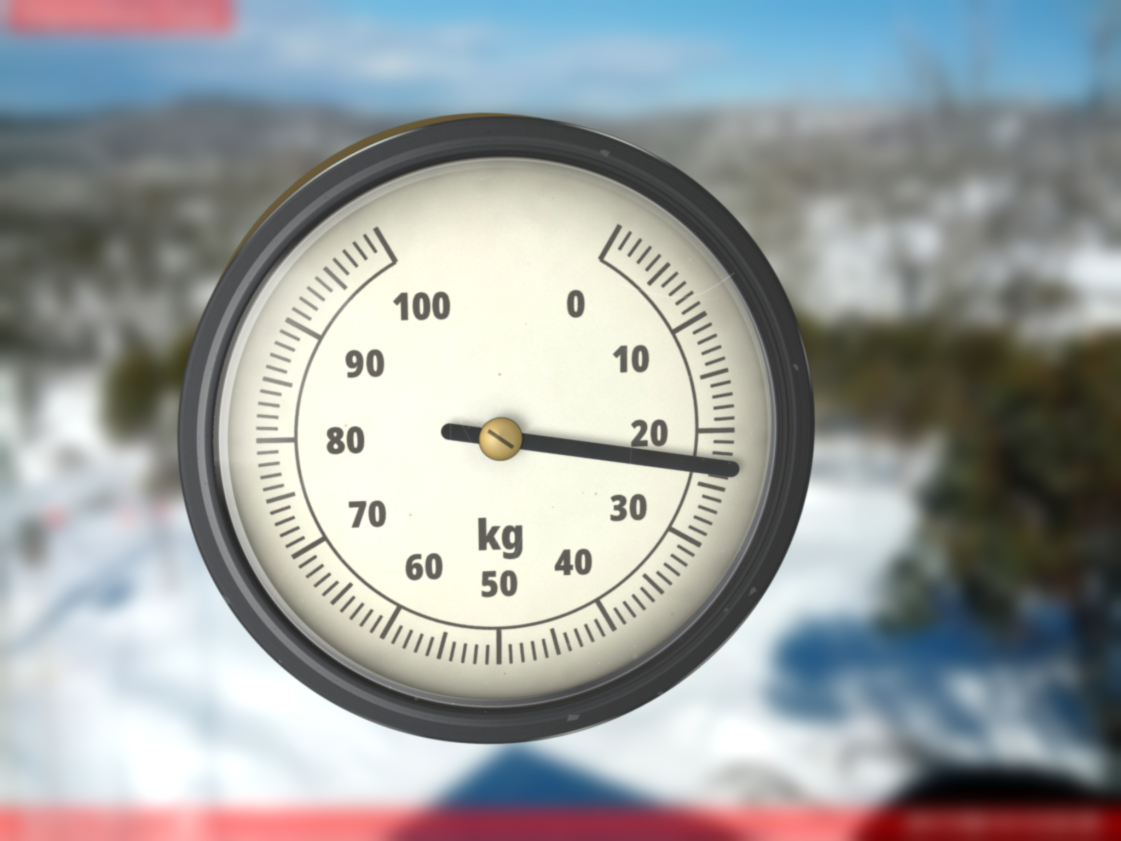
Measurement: 23 kg
